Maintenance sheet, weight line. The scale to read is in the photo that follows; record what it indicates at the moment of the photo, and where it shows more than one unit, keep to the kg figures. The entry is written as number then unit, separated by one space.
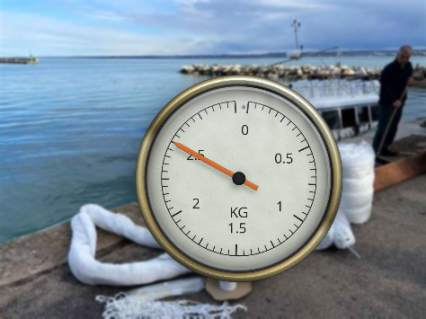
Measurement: 2.5 kg
